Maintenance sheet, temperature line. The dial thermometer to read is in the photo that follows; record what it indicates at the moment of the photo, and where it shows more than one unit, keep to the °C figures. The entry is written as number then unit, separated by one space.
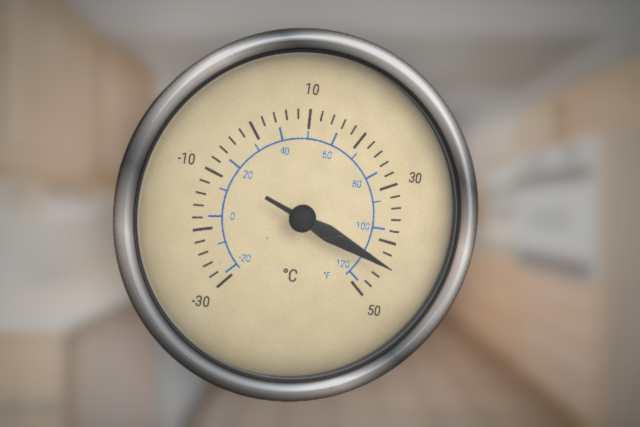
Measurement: 44 °C
